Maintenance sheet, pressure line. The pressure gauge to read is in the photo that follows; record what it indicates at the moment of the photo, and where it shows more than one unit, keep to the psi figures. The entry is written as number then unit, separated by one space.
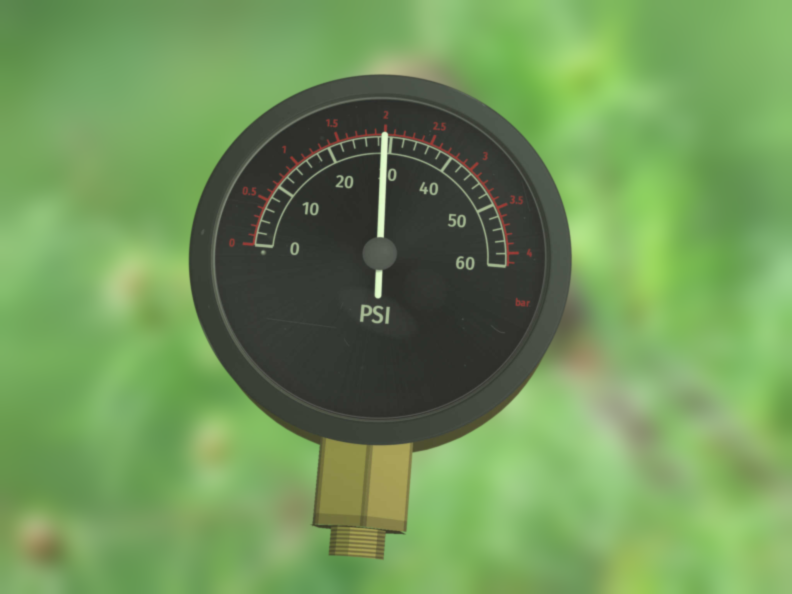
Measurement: 29 psi
